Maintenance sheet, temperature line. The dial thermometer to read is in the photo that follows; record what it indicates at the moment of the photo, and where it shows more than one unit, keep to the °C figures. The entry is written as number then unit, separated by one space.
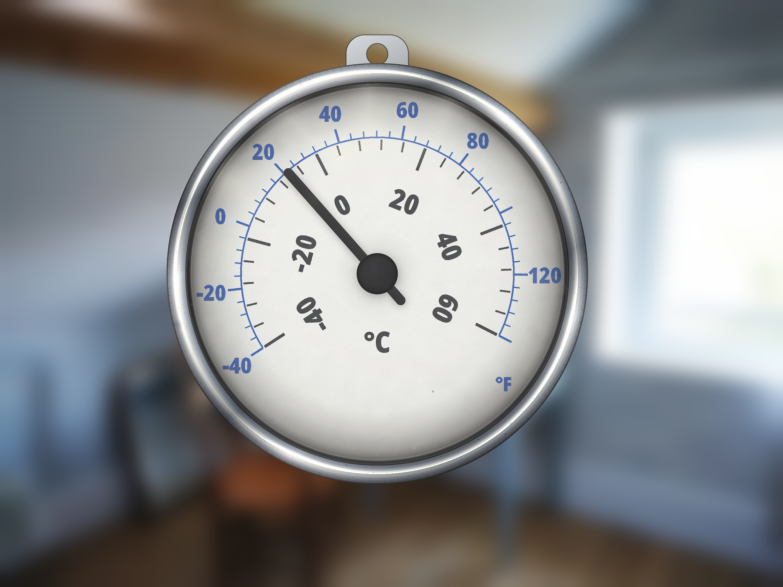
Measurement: -6 °C
